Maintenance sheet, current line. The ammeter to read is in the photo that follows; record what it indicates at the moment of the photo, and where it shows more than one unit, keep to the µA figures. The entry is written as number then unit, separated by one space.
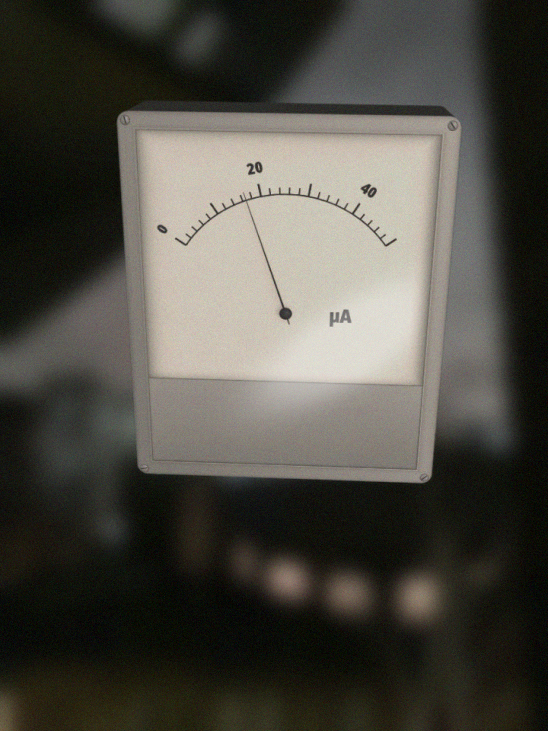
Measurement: 17 µA
